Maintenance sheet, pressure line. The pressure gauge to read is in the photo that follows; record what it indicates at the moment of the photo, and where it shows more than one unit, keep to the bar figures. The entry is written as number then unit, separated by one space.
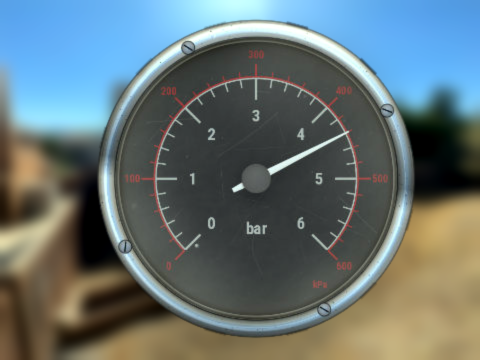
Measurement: 4.4 bar
